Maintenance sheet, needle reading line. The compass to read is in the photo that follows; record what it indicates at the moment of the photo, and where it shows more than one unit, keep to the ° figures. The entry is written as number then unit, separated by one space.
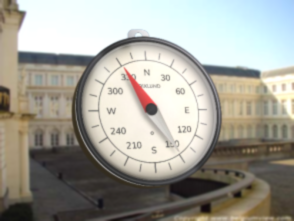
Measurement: 330 °
